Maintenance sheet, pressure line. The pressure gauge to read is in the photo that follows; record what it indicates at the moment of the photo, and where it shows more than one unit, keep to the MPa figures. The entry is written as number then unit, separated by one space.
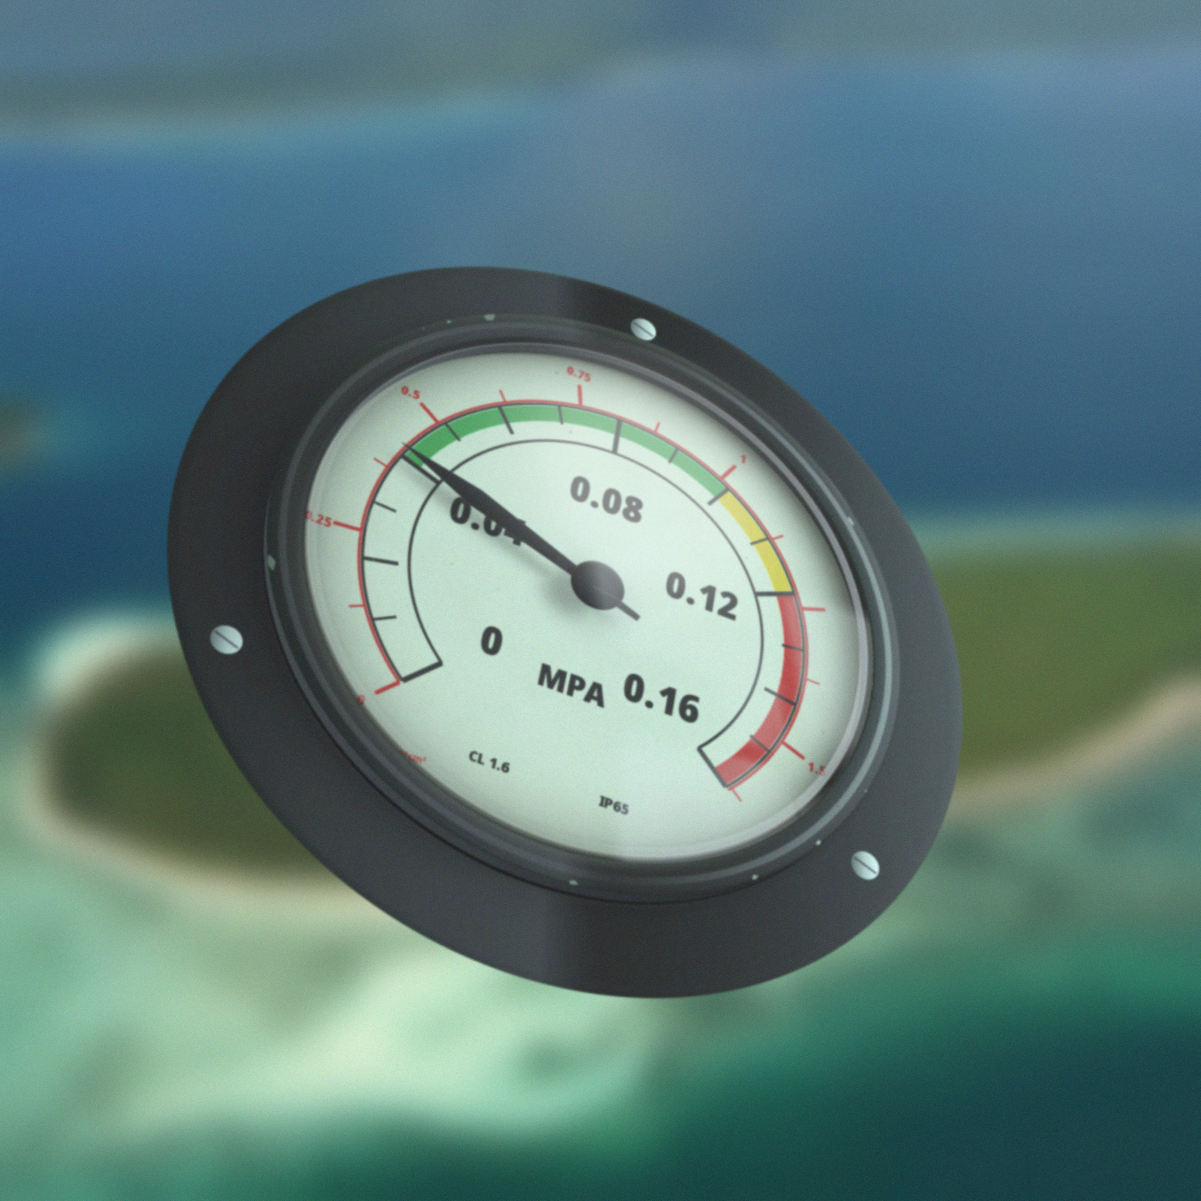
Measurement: 0.04 MPa
